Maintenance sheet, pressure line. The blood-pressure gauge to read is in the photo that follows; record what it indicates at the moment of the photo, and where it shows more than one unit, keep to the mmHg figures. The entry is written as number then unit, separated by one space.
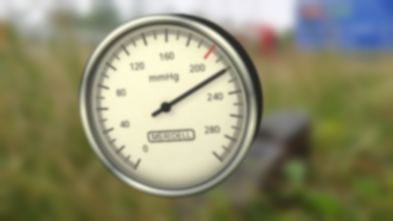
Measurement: 220 mmHg
